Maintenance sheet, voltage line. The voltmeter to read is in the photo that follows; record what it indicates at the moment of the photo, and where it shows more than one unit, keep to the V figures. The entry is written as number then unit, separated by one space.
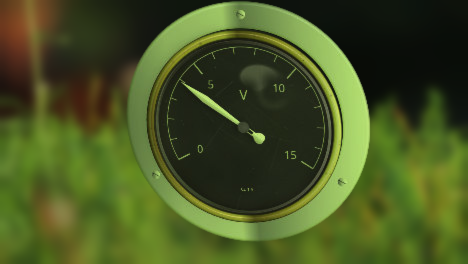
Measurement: 4 V
